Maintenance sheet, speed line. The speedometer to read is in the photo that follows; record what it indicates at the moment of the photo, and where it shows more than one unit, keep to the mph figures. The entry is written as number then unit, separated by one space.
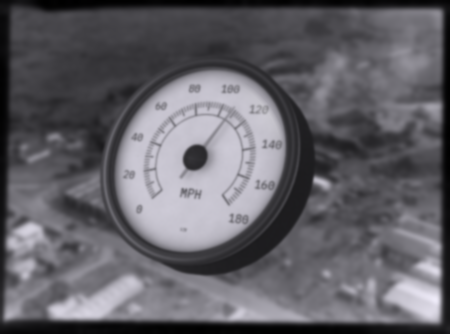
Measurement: 110 mph
